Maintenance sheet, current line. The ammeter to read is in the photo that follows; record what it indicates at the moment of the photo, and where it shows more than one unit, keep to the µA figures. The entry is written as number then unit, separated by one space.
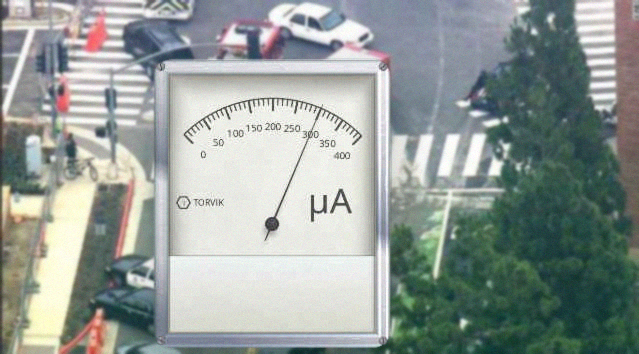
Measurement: 300 µA
